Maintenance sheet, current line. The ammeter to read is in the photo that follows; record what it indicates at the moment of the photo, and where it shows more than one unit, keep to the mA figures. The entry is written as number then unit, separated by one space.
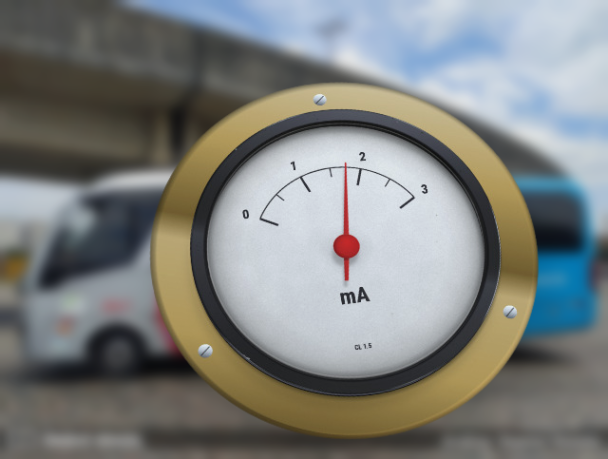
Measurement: 1.75 mA
